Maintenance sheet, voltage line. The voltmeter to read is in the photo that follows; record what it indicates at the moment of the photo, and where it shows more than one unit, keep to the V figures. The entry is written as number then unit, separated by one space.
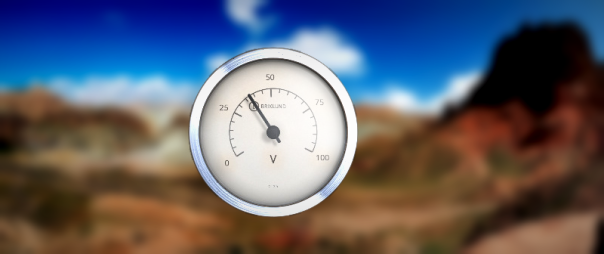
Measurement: 37.5 V
